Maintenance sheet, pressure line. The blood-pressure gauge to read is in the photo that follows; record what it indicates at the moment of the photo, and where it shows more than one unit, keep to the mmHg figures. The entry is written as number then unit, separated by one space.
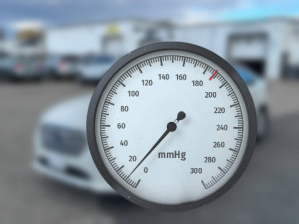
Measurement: 10 mmHg
